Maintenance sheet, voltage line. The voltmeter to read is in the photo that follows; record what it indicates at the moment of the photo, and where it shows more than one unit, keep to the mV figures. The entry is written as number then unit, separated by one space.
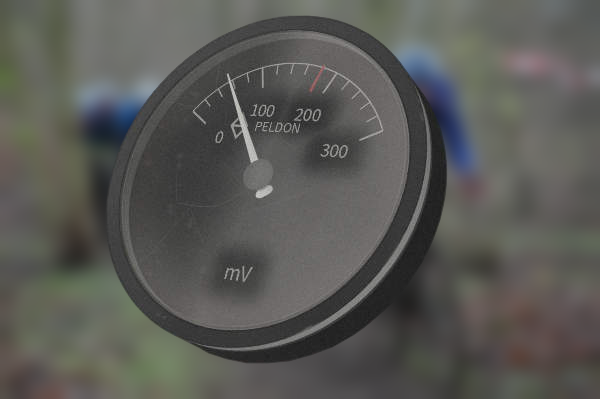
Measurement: 60 mV
